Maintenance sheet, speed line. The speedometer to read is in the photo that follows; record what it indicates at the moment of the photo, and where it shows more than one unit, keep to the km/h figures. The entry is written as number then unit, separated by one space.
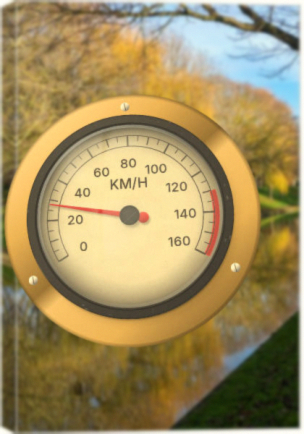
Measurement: 27.5 km/h
